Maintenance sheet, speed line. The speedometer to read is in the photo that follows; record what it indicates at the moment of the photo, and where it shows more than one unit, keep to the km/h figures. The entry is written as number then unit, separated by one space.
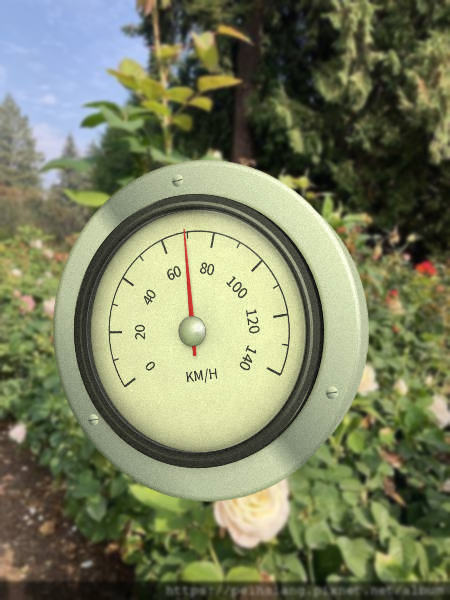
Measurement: 70 km/h
